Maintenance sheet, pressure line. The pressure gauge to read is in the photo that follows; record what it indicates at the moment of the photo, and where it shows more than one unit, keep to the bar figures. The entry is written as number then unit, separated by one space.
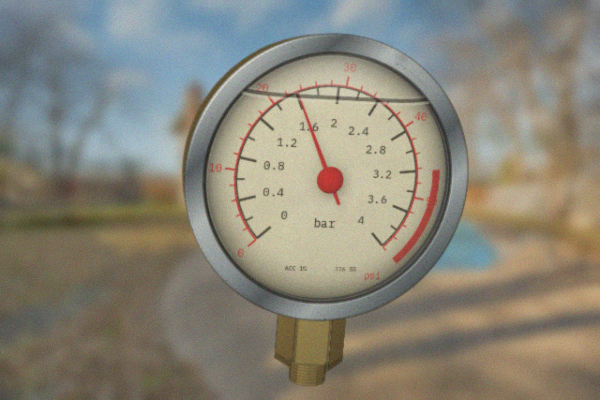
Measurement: 1.6 bar
